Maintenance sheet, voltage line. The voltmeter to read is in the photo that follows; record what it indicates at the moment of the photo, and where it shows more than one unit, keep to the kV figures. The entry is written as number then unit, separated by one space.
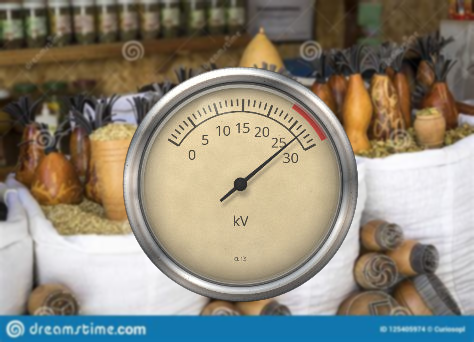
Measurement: 27 kV
